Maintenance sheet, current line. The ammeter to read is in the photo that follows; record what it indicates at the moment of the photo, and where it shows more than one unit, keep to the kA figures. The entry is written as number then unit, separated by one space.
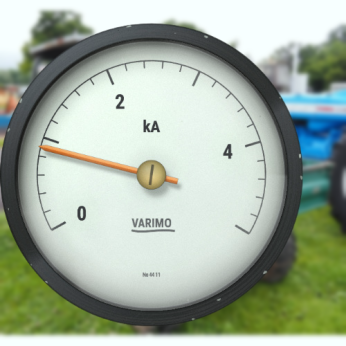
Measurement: 0.9 kA
